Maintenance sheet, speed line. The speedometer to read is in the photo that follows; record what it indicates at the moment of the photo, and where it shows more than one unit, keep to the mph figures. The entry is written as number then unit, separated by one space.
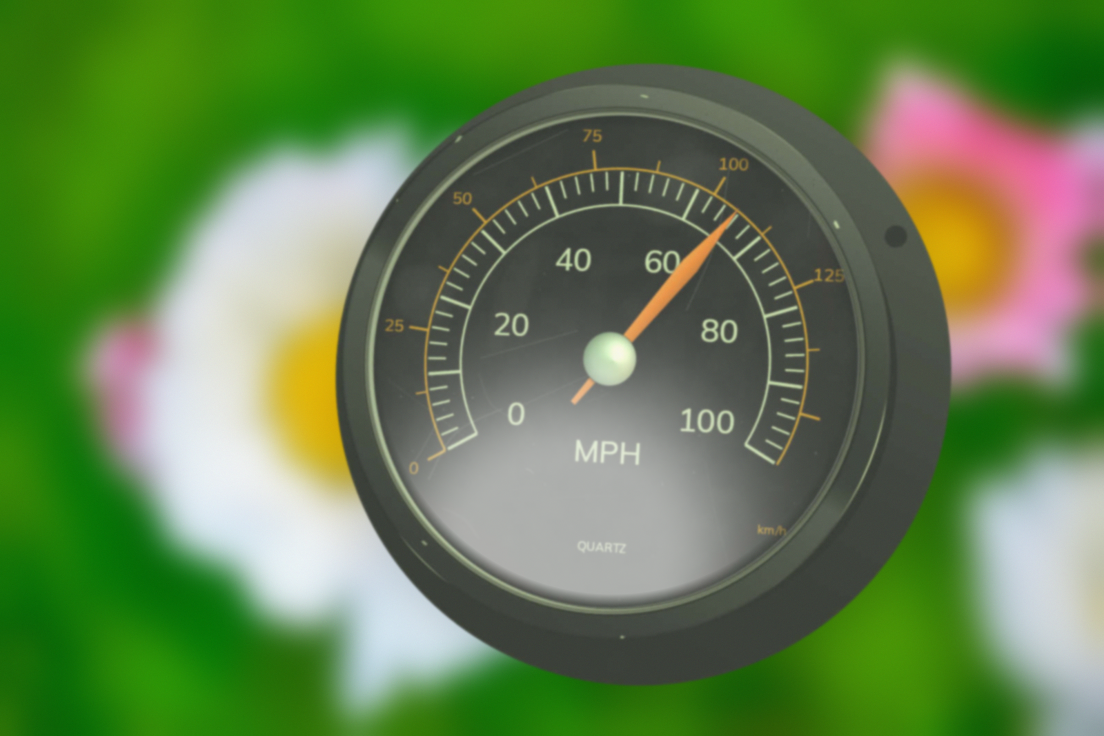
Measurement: 66 mph
